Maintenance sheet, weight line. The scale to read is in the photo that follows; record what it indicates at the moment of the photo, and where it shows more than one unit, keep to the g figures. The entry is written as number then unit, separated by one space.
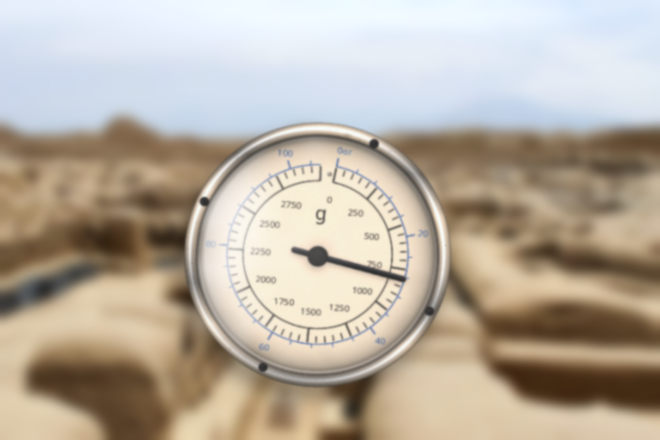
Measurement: 800 g
